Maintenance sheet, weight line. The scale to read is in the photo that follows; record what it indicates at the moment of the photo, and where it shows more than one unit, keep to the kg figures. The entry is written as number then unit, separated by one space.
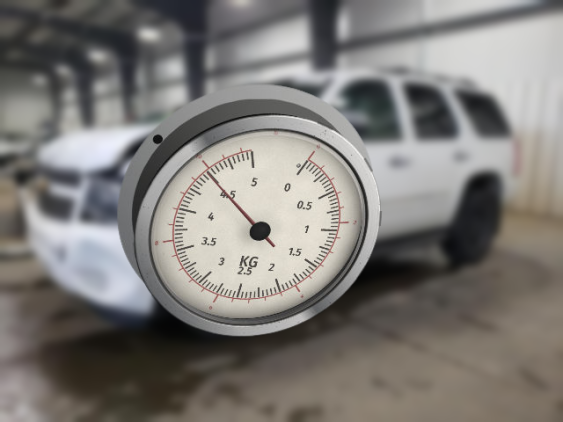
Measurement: 4.5 kg
